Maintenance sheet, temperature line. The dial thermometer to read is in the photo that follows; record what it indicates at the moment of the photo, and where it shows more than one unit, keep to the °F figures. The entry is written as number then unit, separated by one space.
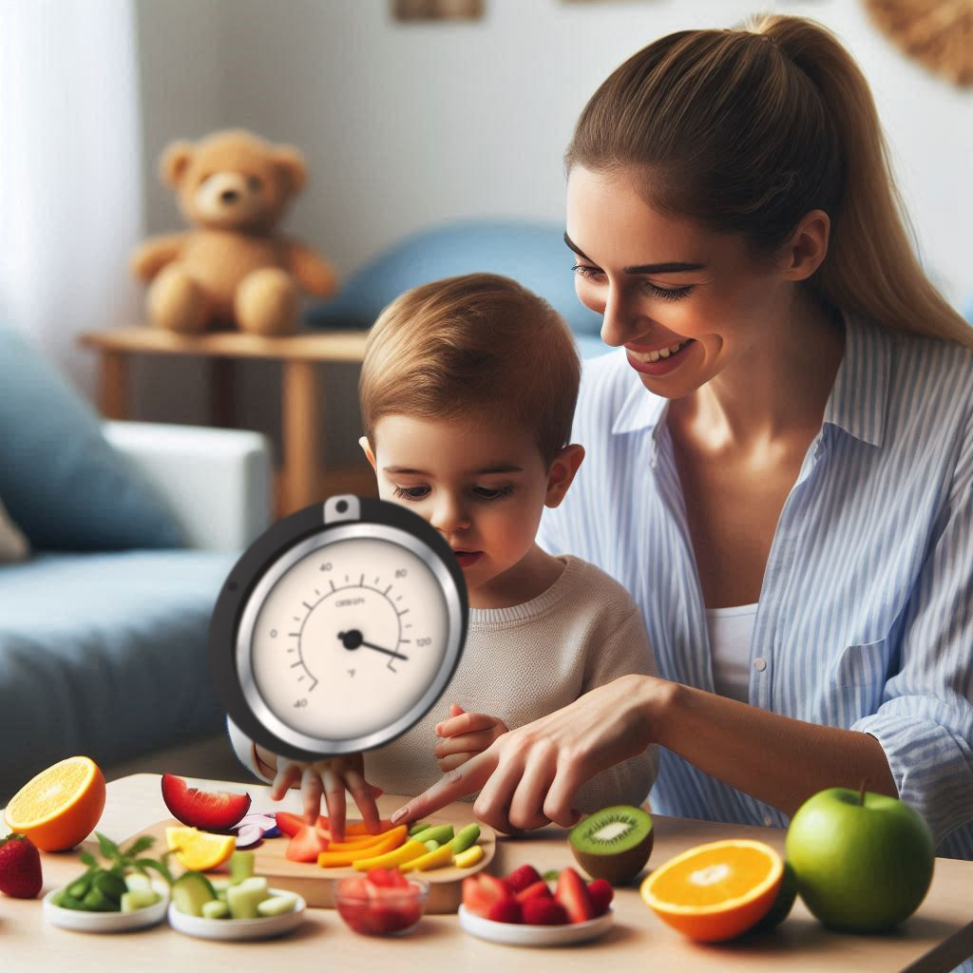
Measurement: 130 °F
